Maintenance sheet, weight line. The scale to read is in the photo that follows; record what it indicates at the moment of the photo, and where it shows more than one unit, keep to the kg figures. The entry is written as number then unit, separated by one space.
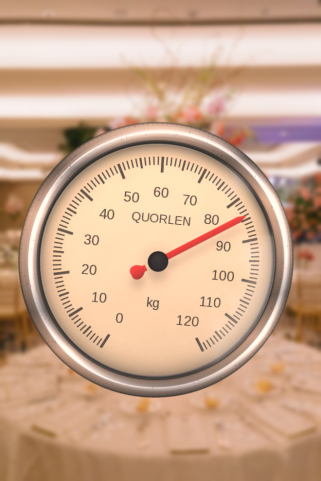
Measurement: 84 kg
